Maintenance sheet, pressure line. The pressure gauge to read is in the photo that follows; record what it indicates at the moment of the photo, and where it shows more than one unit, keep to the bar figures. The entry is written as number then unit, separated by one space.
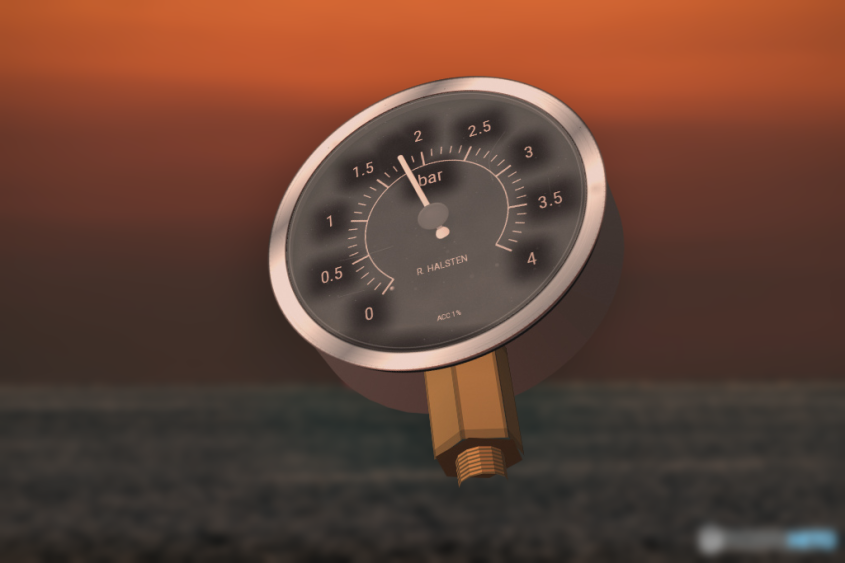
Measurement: 1.8 bar
